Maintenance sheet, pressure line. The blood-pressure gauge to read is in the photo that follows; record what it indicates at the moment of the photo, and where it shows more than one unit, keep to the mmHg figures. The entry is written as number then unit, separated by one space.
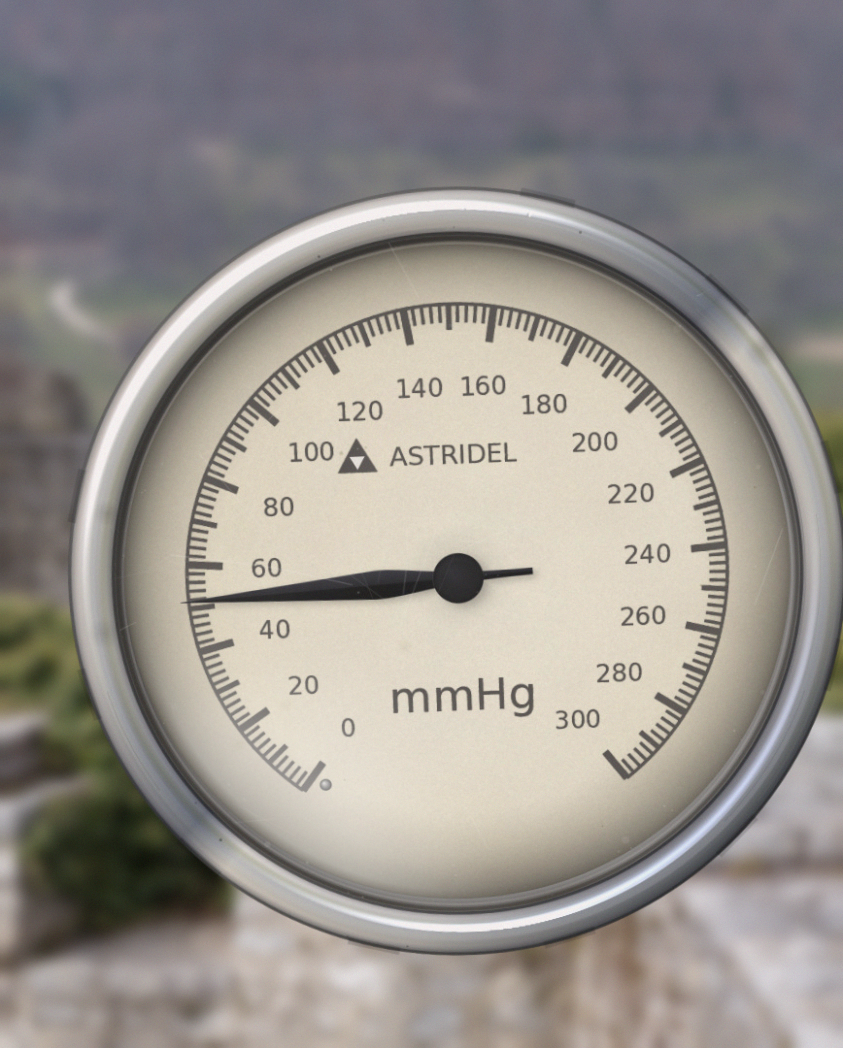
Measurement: 52 mmHg
